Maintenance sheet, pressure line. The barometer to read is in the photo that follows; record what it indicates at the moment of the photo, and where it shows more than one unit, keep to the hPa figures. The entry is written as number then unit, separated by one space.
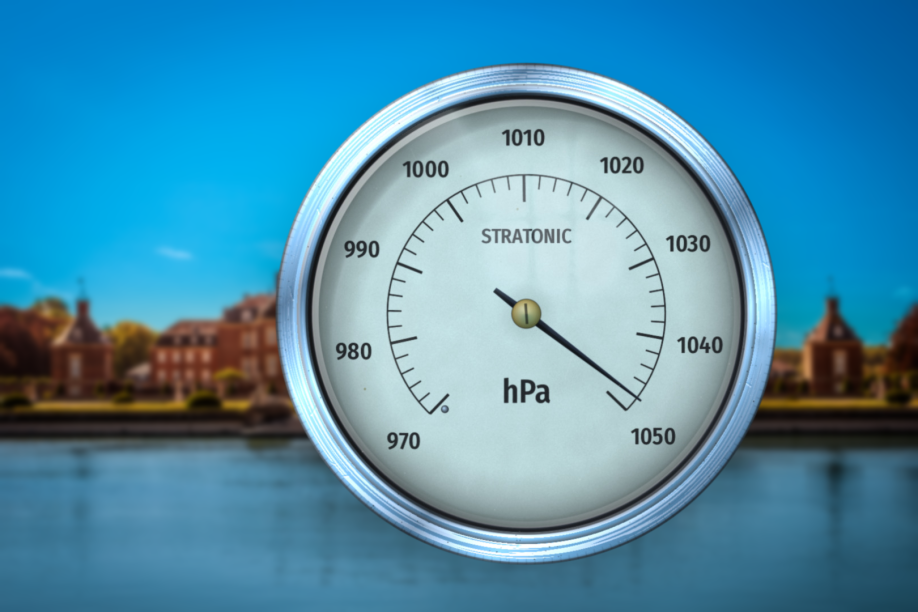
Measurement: 1048 hPa
